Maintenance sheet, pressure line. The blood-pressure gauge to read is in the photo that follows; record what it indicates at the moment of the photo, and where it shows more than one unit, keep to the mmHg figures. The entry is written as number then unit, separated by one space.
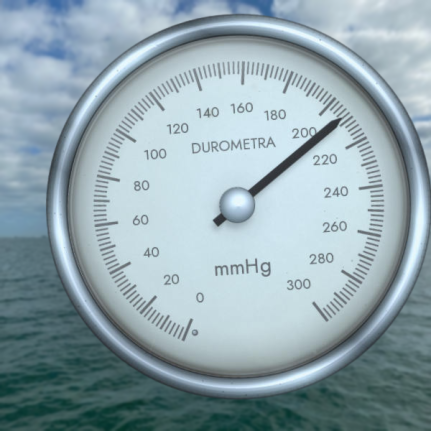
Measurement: 208 mmHg
